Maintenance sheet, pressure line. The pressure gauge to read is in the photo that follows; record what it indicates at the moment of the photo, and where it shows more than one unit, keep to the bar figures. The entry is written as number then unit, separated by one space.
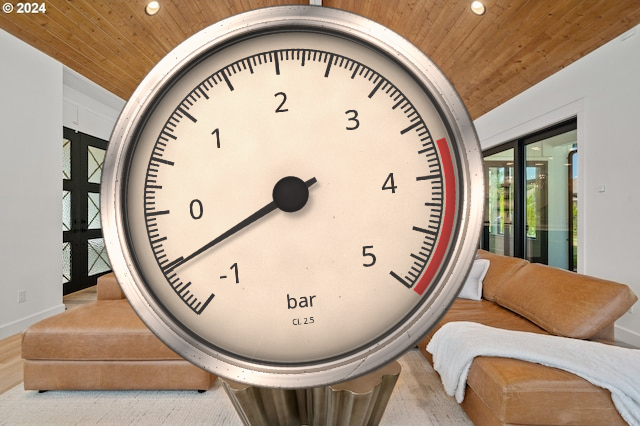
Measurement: -0.55 bar
